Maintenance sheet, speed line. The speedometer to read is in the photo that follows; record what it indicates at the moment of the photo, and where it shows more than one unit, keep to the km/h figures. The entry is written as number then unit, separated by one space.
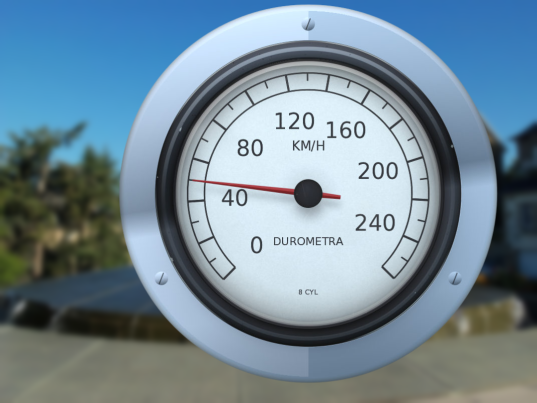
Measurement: 50 km/h
